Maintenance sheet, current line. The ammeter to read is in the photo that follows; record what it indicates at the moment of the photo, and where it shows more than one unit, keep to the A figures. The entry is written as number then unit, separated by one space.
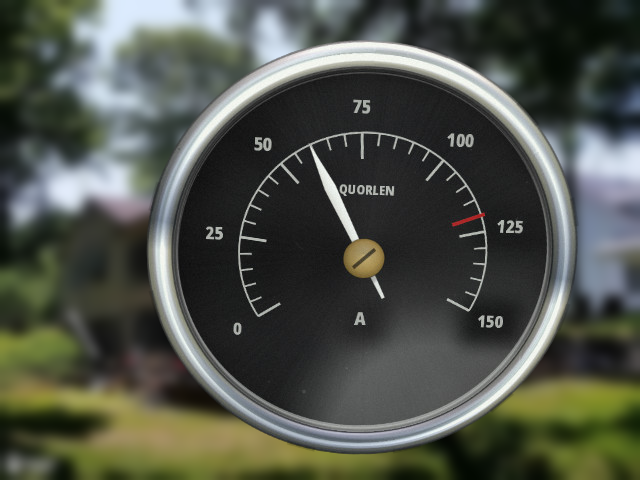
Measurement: 60 A
